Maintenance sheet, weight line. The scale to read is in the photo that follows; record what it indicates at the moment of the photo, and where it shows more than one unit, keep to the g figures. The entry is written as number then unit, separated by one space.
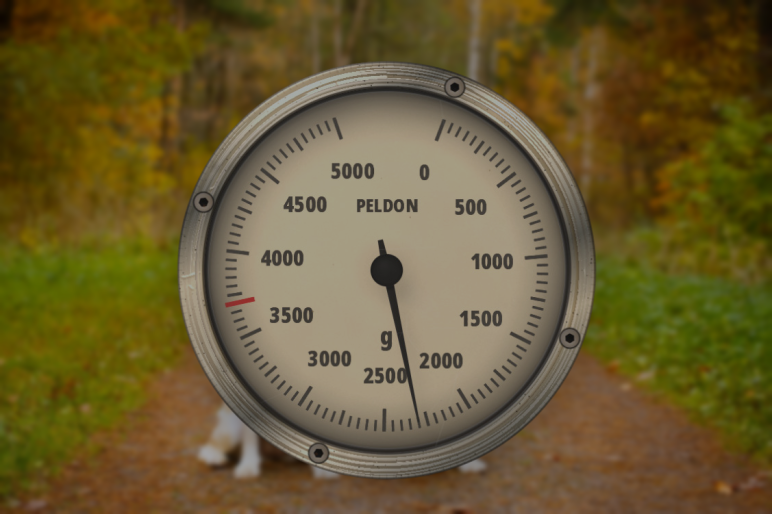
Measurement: 2300 g
